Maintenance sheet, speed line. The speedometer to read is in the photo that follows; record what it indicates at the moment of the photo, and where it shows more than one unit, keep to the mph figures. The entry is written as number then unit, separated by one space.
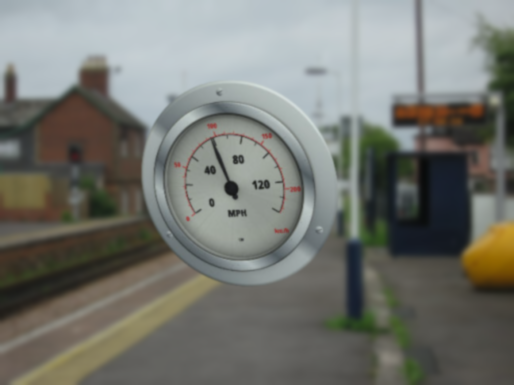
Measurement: 60 mph
